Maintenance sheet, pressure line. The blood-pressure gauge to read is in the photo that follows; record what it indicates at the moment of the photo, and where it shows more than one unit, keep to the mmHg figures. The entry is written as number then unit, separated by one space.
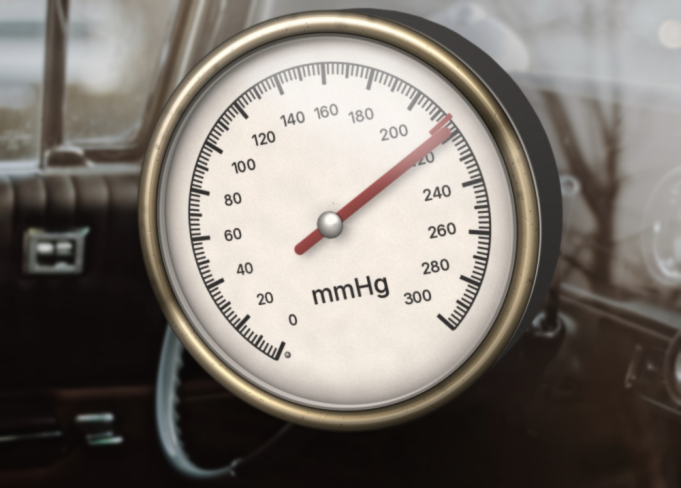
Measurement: 218 mmHg
